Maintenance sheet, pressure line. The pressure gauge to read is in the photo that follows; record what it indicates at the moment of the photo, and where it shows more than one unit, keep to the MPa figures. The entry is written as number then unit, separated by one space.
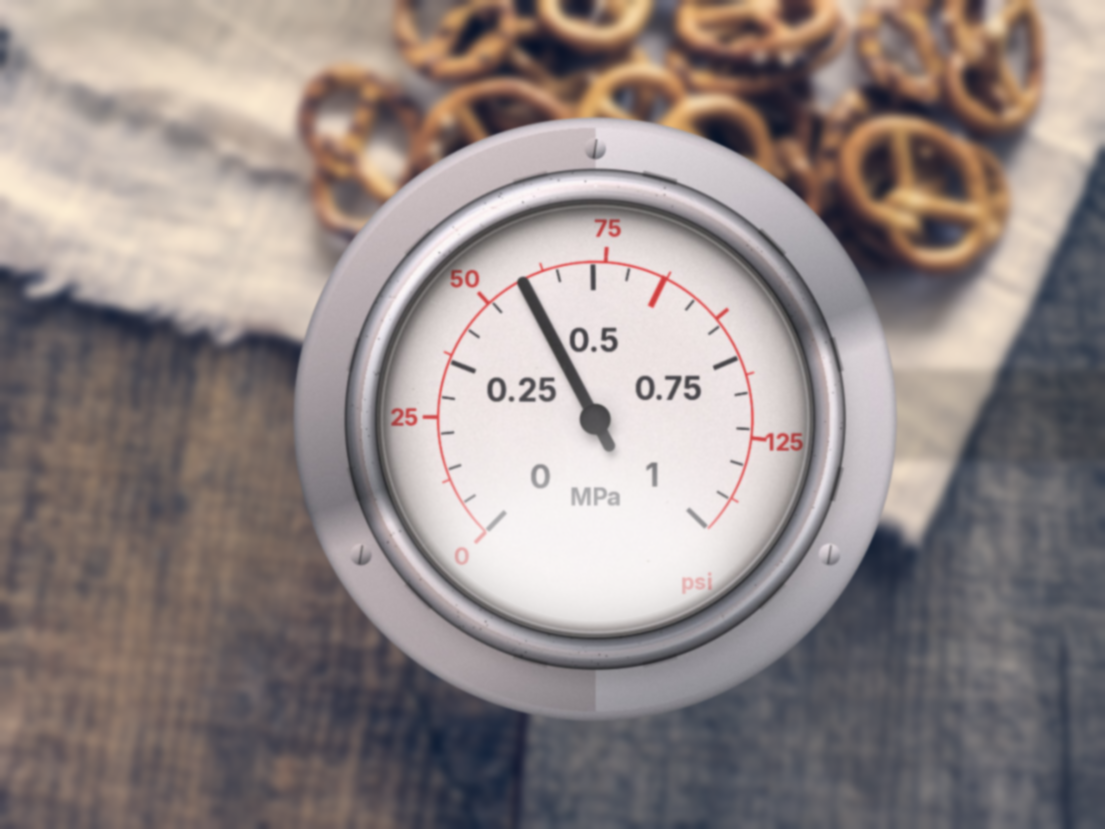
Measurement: 0.4 MPa
